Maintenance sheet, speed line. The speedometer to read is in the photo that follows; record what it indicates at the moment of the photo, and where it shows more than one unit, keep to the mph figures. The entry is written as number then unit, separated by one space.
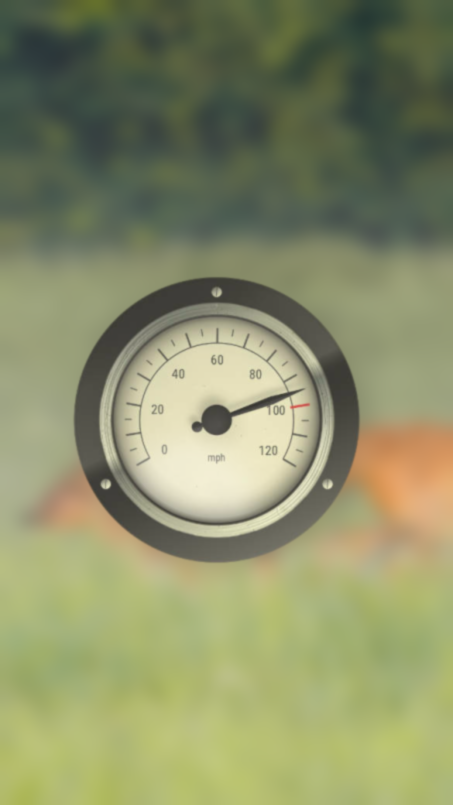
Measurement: 95 mph
